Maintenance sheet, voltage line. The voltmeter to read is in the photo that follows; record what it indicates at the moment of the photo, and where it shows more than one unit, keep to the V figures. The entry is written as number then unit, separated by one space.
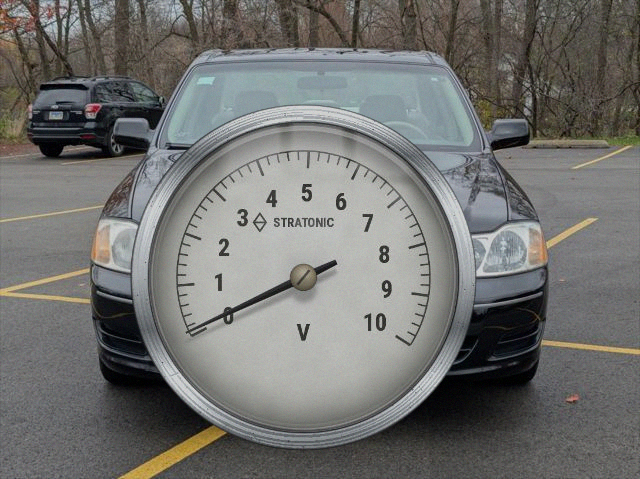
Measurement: 0.1 V
